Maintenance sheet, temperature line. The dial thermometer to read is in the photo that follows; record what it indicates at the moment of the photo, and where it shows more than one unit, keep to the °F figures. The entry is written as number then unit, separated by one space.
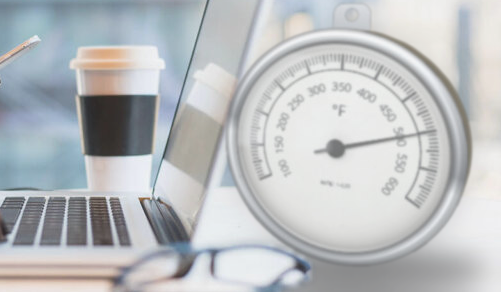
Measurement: 500 °F
